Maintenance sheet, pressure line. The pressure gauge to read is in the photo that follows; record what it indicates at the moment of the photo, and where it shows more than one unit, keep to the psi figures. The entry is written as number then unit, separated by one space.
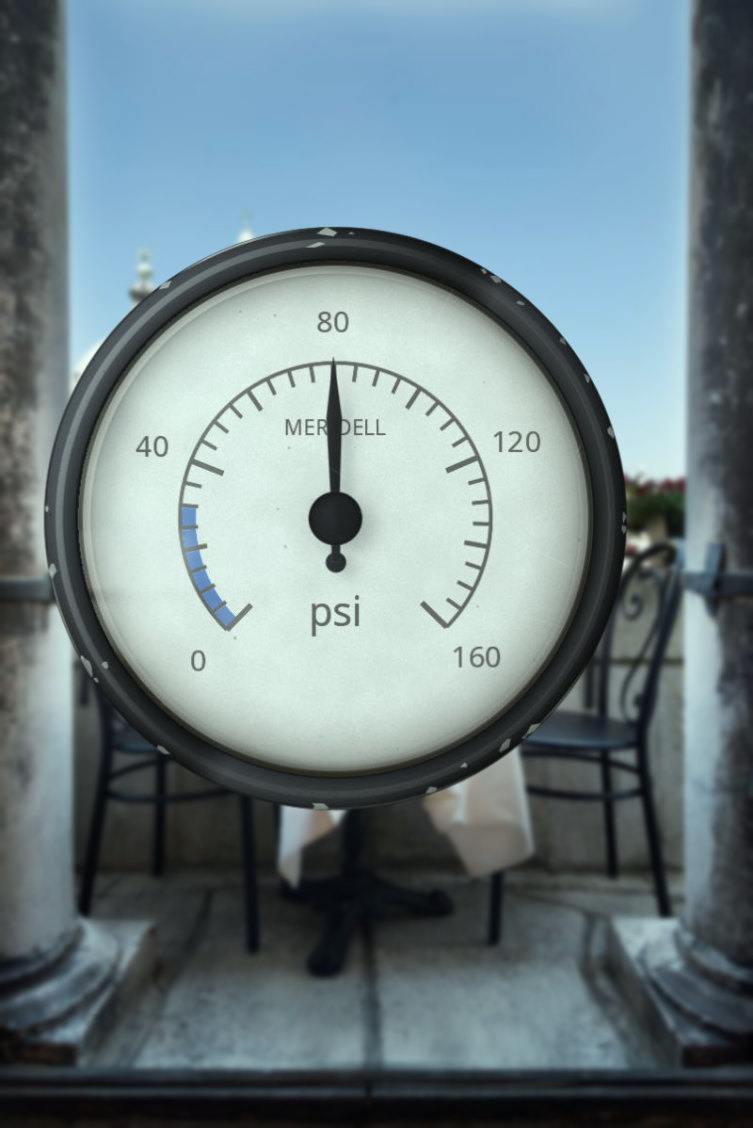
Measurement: 80 psi
